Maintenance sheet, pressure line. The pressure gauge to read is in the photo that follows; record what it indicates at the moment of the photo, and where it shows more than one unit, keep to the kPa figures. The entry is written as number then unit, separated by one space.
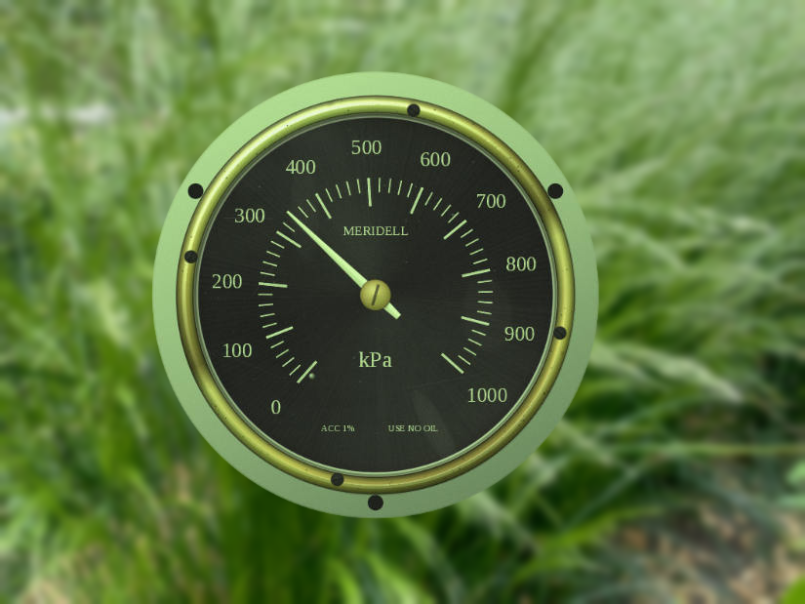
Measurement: 340 kPa
